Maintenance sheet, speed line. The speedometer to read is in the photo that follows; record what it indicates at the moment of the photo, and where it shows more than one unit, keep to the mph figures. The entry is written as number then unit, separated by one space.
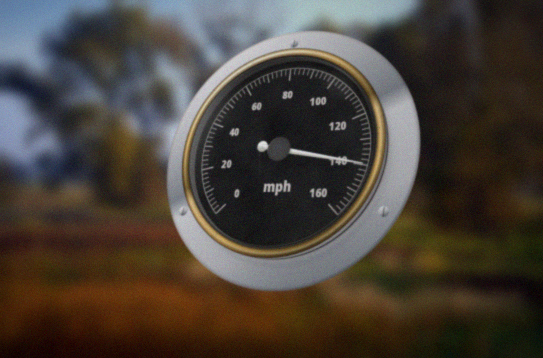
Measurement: 140 mph
